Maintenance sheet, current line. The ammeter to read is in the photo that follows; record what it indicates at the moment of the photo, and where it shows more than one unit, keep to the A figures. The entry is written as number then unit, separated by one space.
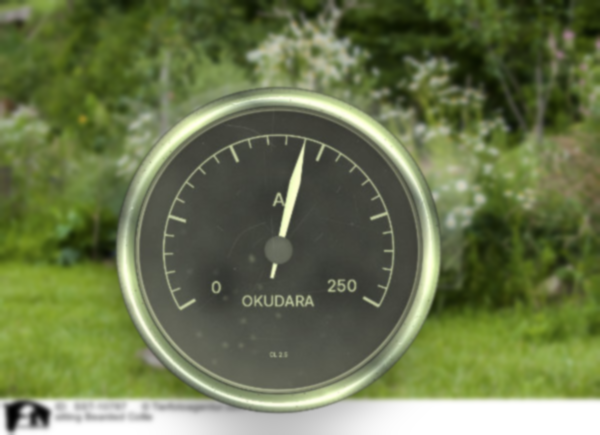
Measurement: 140 A
